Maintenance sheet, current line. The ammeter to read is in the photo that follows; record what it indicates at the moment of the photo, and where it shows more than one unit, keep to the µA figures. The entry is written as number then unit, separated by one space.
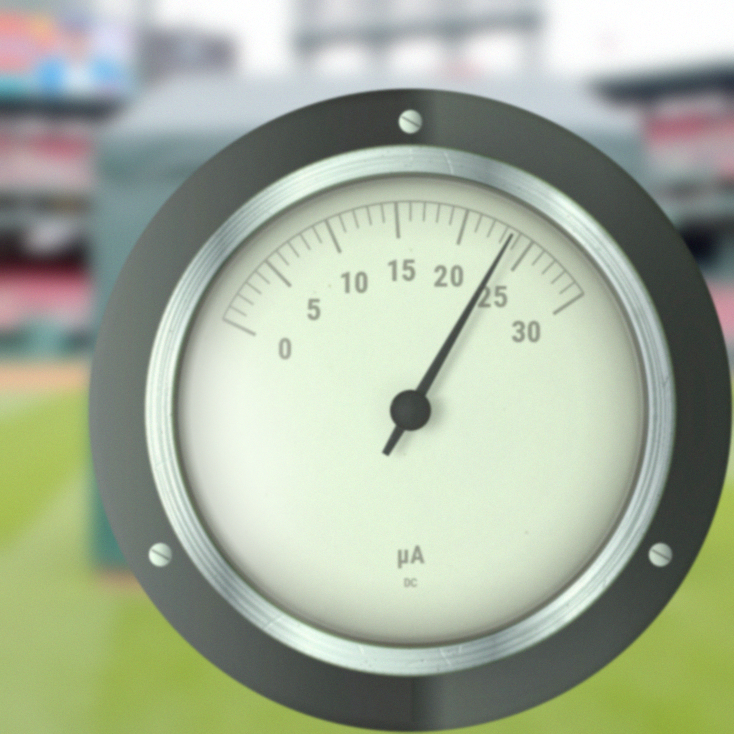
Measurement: 23.5 µA
